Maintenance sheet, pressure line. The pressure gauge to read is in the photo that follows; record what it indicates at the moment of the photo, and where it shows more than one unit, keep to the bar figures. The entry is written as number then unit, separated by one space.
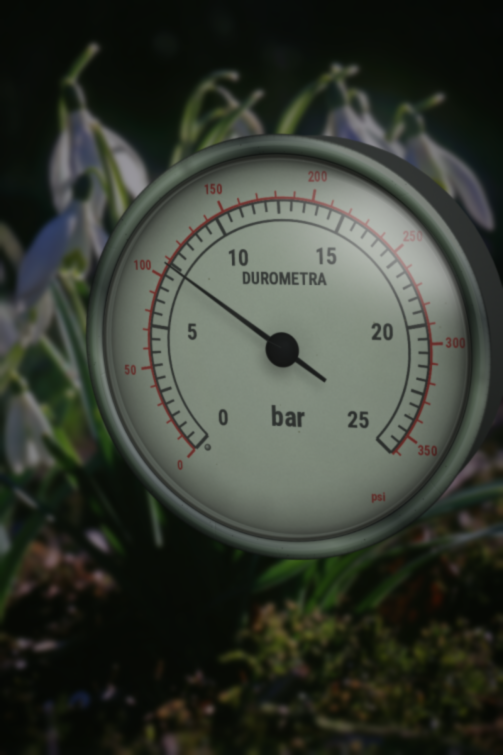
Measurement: 7.5 bar
